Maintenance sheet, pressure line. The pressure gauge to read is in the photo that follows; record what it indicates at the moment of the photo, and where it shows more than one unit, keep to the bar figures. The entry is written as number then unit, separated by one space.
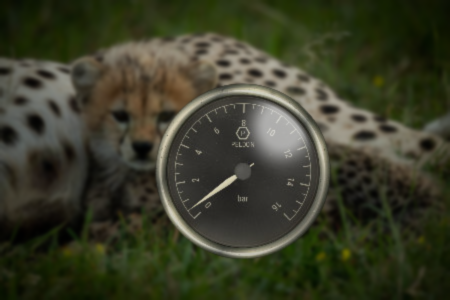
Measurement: 0.5 bar
